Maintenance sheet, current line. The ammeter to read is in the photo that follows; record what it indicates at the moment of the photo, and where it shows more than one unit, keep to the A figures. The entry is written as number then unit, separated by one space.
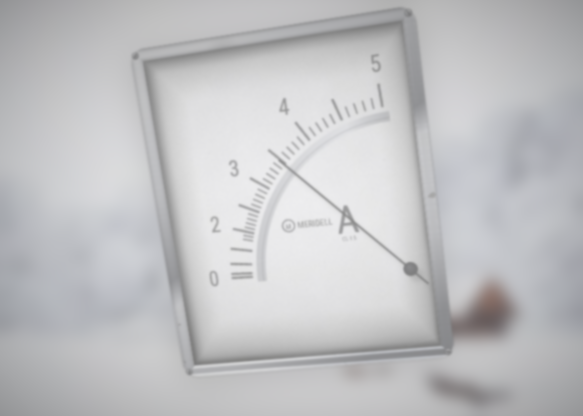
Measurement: 3.5 A
